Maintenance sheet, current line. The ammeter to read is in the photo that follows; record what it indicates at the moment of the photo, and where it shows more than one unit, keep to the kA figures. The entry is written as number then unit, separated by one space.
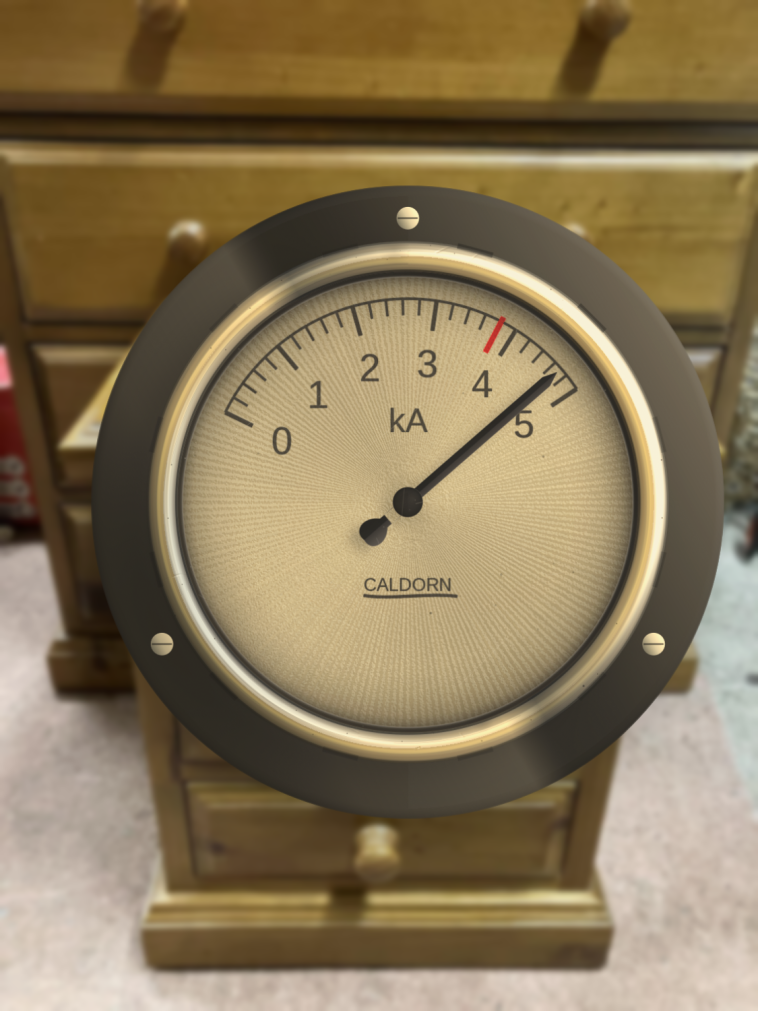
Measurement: 4.7 kA
